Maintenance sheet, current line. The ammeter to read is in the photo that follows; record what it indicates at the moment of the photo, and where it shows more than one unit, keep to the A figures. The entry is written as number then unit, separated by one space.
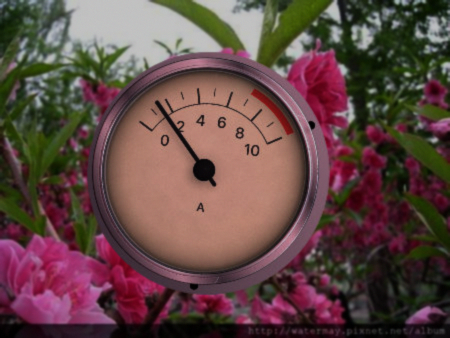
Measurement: 1.5 A
